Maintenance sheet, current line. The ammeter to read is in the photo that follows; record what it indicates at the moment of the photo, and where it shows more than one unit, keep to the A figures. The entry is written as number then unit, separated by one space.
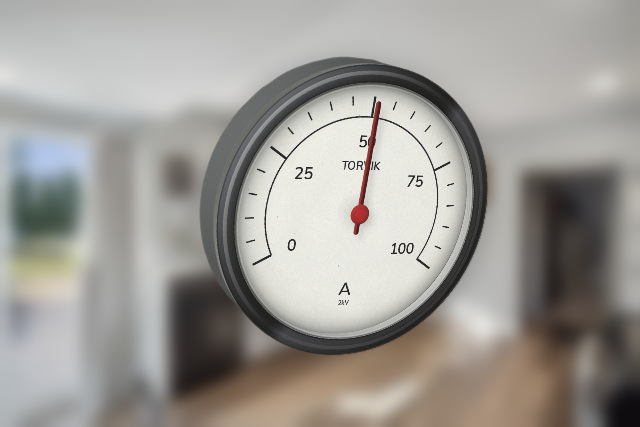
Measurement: 50 A
